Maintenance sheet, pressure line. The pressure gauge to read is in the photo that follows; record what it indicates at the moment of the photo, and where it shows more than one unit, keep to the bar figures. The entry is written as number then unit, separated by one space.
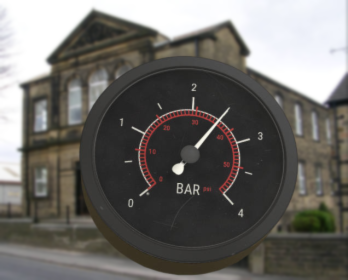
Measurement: 2.5 bar
